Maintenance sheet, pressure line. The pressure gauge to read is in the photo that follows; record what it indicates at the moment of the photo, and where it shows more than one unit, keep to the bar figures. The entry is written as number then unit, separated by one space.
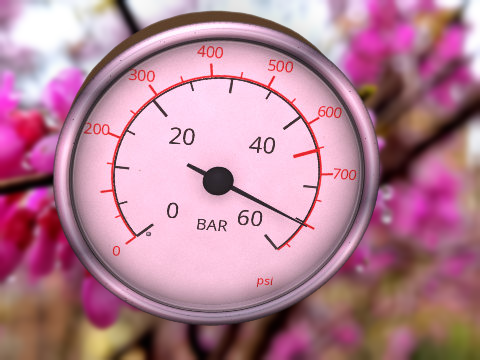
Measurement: 55 bar
